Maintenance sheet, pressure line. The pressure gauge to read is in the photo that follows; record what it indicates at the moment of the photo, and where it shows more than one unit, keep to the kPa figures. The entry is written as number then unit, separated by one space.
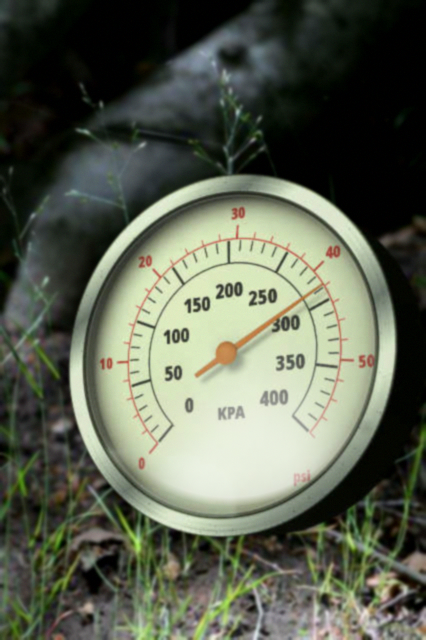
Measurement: 290 kPa
